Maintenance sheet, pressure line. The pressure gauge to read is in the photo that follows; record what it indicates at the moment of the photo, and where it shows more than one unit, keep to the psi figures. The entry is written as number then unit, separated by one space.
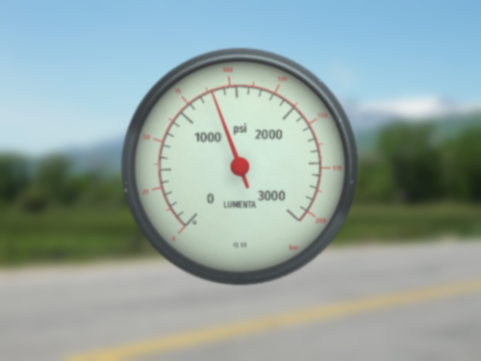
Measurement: 1300 psi
